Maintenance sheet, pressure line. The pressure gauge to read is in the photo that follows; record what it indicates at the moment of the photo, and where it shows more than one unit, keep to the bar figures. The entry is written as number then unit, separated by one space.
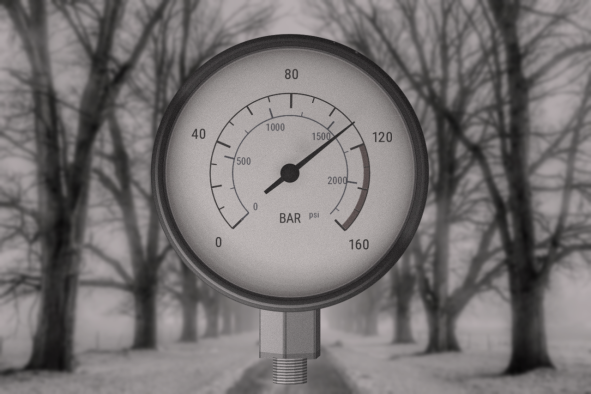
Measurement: 110 bar
